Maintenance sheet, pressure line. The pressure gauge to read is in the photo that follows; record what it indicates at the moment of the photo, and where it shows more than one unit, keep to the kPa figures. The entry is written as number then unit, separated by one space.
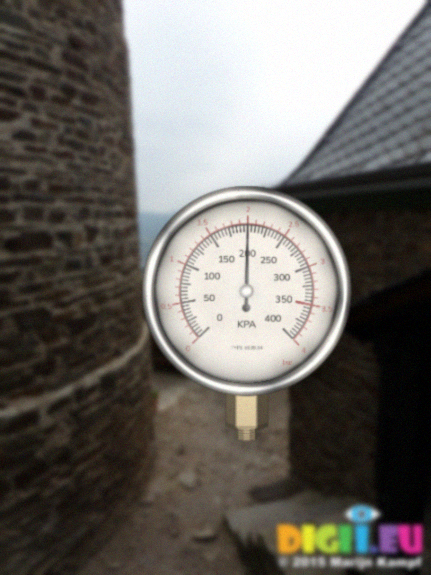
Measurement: 200 kPa
